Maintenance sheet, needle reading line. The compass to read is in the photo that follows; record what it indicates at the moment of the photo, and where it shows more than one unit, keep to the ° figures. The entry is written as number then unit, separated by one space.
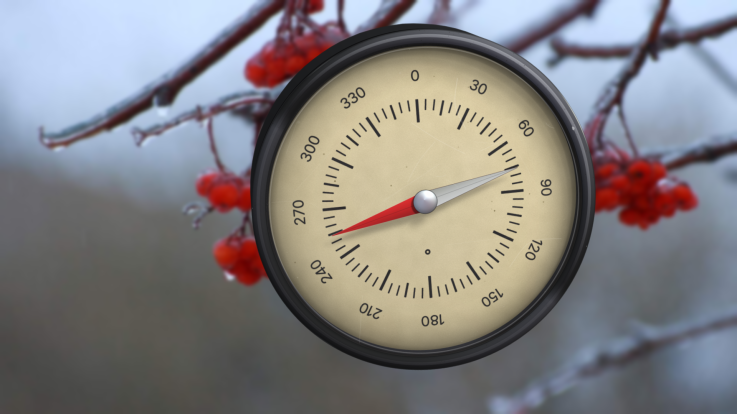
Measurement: 255 °
